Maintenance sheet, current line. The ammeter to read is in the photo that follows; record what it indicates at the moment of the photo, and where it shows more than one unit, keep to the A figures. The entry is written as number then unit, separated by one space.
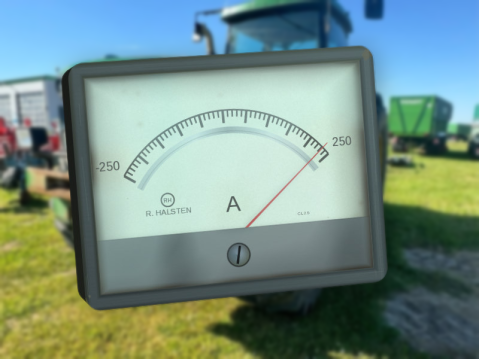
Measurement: 230 A
